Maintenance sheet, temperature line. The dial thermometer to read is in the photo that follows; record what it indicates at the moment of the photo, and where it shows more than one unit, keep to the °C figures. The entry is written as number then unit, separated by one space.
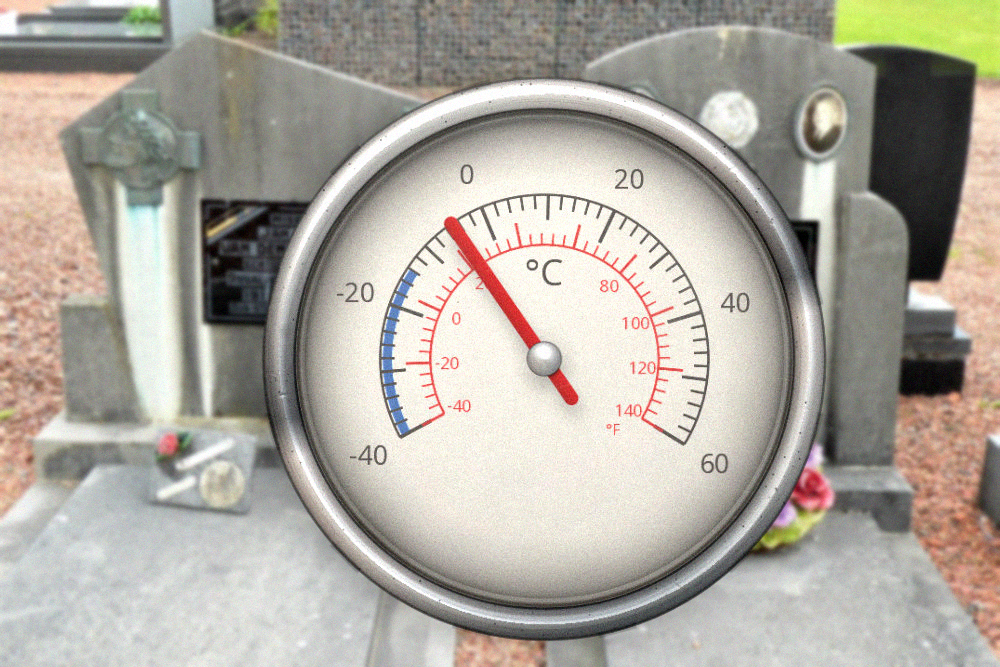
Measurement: -5 °C
